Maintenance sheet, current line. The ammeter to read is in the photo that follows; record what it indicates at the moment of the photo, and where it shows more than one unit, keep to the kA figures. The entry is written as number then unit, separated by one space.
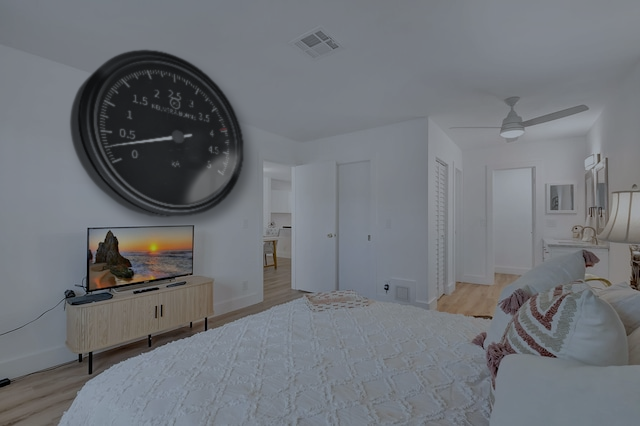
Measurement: 0.25 kA
